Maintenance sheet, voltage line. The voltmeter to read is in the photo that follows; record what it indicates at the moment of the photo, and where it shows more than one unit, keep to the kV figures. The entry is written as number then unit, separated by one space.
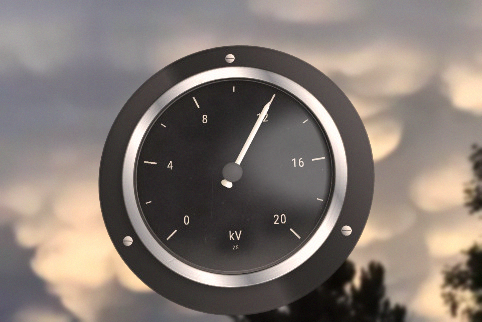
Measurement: 12 kV
